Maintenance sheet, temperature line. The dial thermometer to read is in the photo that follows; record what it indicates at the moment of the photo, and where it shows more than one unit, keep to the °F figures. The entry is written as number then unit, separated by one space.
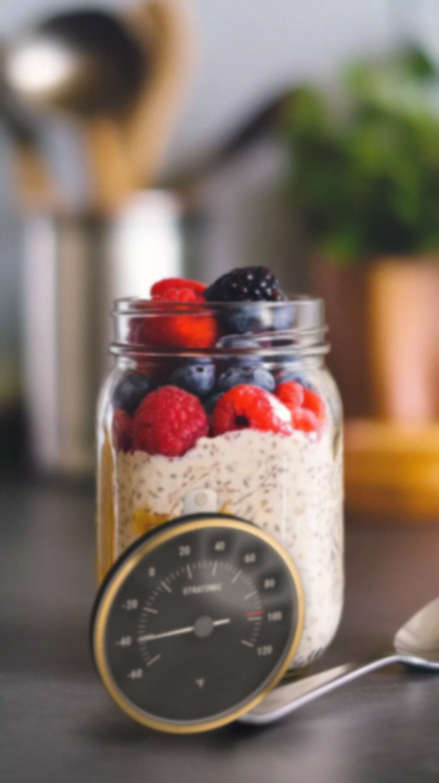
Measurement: -40 °F
